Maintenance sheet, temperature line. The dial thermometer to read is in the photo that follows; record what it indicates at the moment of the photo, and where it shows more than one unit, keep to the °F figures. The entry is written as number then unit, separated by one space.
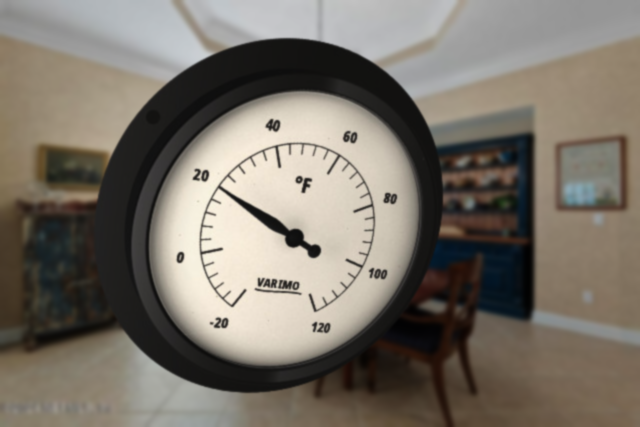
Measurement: 20 °F
